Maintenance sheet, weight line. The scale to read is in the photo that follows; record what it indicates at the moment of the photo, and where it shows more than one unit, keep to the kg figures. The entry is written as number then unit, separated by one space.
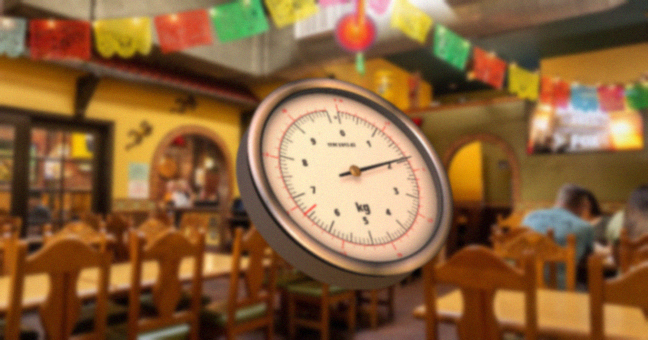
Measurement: 2 kg
